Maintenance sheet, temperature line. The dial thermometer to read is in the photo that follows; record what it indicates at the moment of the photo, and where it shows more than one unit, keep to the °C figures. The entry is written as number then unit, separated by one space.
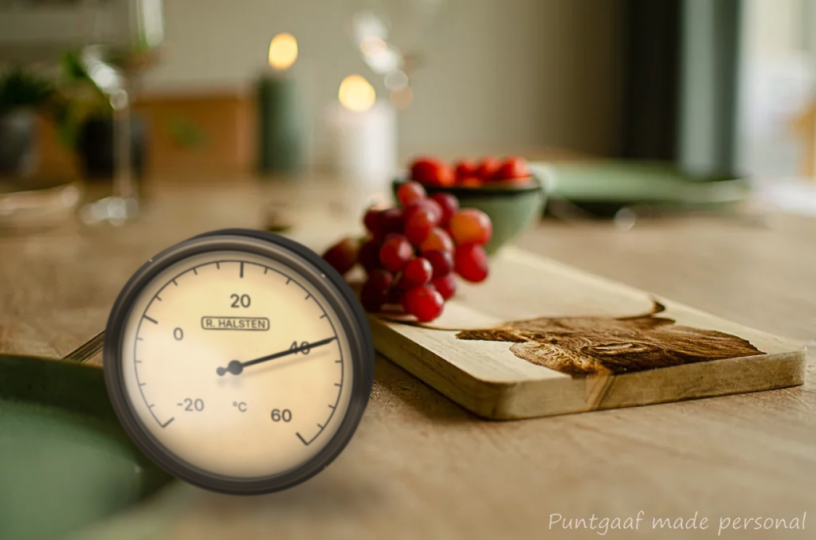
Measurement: 40 °C
